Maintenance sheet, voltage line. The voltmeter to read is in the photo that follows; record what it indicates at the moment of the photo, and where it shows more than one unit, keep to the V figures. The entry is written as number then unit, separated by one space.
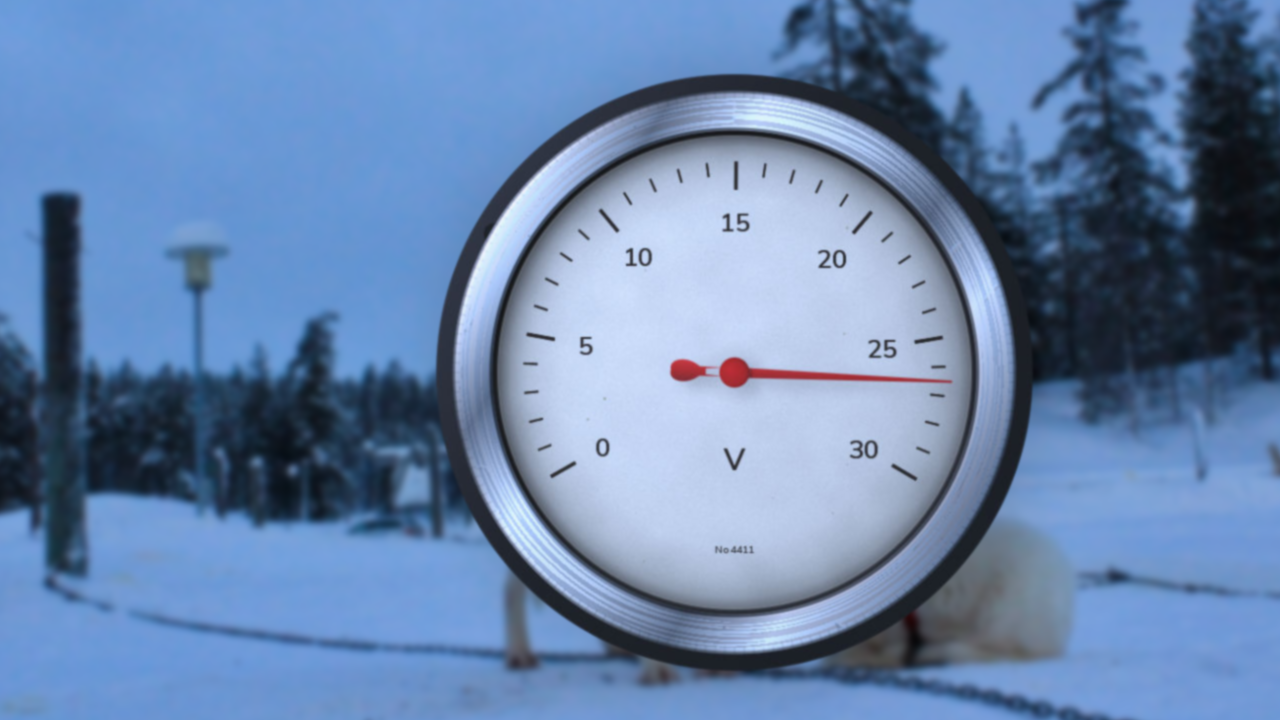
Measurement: 26.5 V
